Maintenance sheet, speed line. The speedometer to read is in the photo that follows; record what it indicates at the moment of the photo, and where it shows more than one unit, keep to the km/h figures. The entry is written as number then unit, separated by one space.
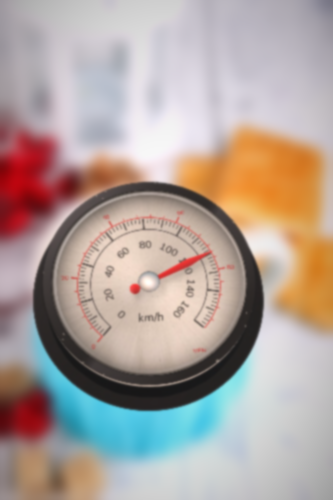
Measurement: 120 km/h
